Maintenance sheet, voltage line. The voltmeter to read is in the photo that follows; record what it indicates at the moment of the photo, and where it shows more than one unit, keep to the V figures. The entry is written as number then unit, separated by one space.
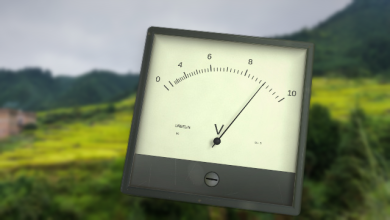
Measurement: 9 V
